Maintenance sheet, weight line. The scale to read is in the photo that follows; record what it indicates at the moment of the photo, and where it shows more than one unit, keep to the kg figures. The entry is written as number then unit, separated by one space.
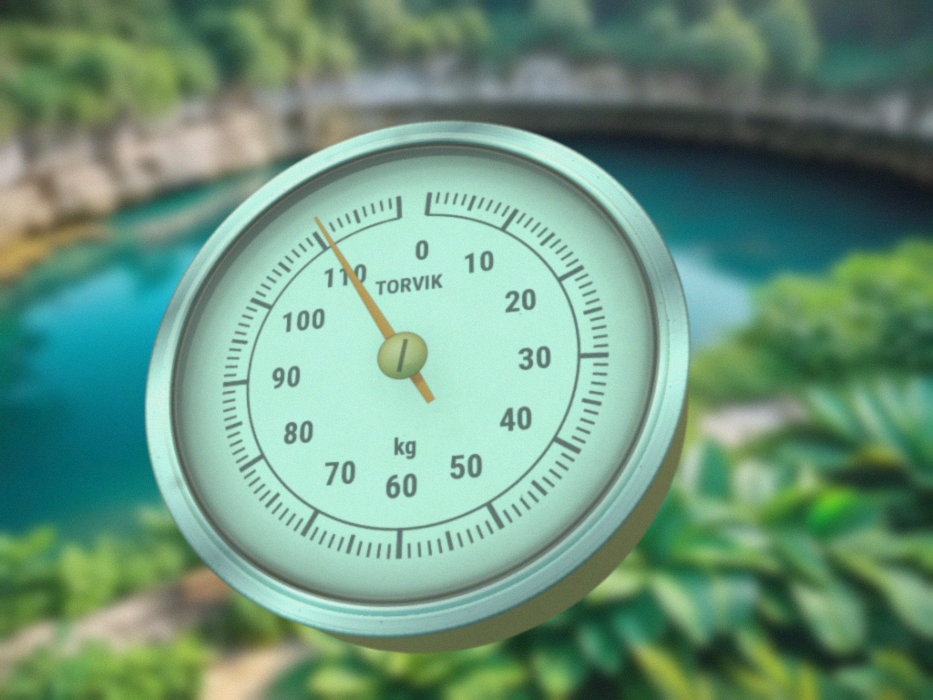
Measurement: 111 kg
